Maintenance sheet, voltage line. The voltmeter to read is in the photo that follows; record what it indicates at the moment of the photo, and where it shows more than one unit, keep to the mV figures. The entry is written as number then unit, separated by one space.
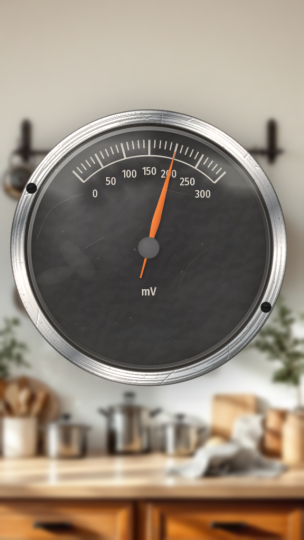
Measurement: 200 mV
